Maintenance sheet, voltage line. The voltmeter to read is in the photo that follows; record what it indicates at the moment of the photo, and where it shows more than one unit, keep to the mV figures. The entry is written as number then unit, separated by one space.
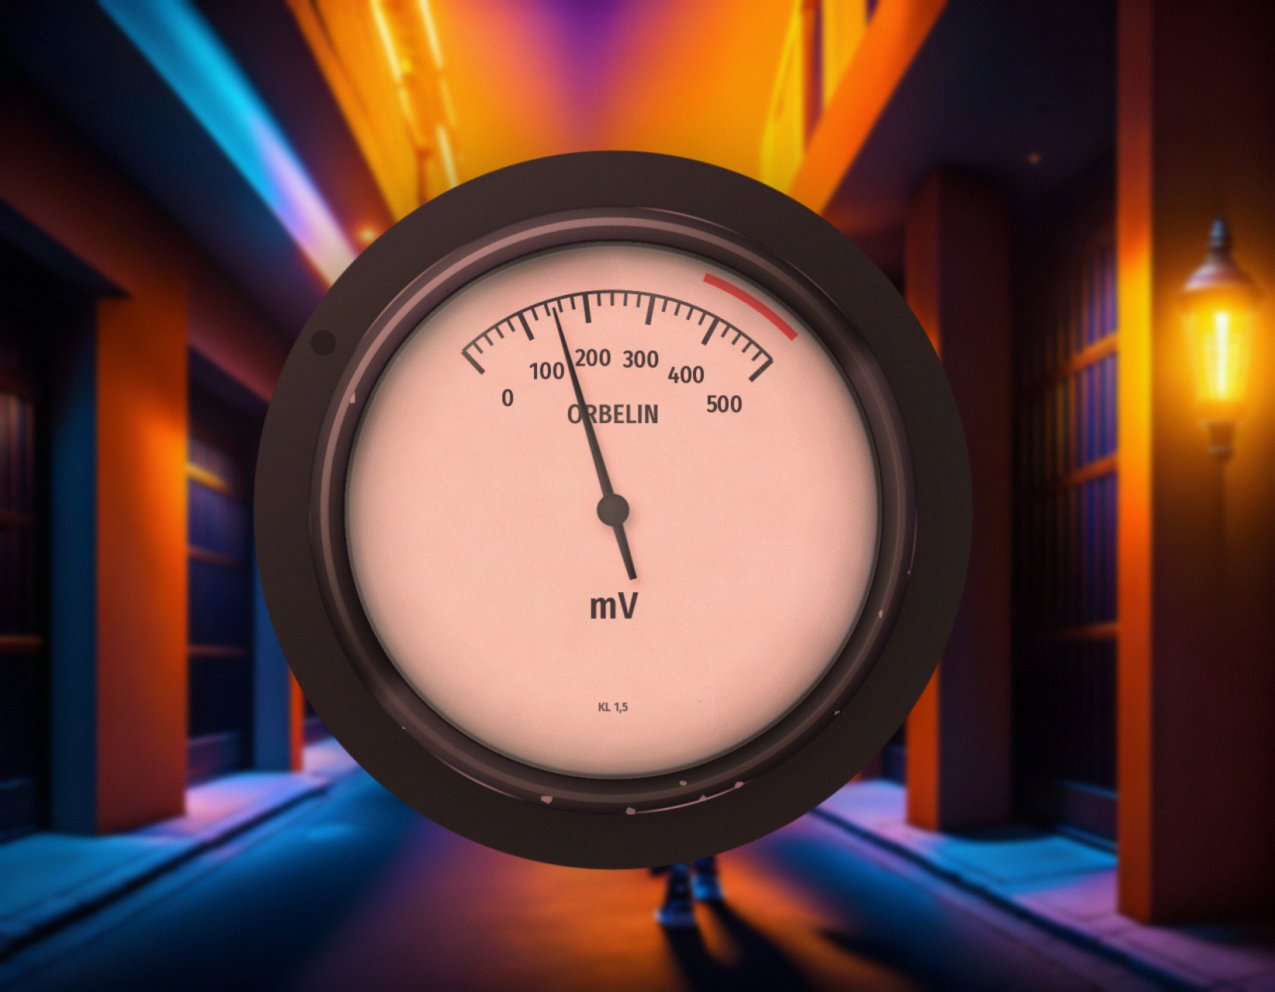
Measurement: 150 mV
